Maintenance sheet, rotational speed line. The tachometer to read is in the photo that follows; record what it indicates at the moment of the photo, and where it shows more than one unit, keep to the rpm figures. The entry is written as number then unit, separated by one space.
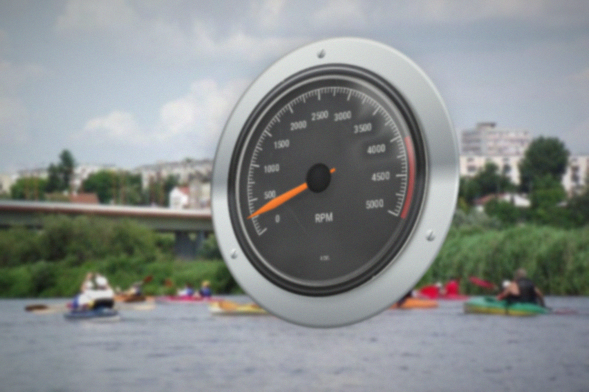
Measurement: 250 rpm
